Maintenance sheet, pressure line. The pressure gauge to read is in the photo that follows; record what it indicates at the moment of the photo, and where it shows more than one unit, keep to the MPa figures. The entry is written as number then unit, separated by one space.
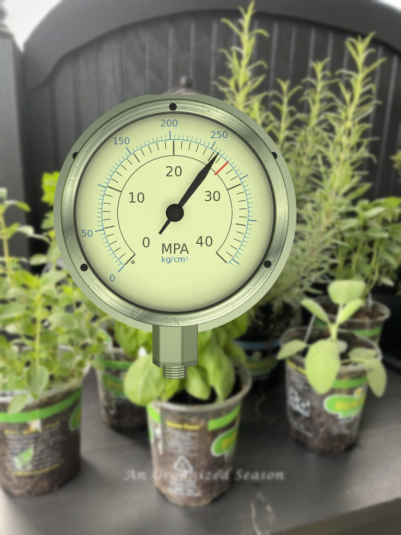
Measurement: 25.5 MPa
